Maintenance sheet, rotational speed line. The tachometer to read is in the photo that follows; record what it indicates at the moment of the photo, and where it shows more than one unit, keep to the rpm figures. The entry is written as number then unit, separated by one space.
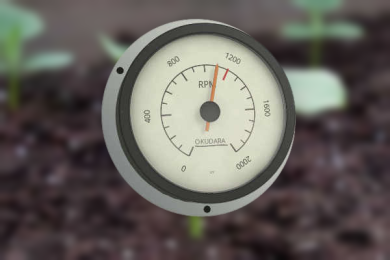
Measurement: 1100 rpm
